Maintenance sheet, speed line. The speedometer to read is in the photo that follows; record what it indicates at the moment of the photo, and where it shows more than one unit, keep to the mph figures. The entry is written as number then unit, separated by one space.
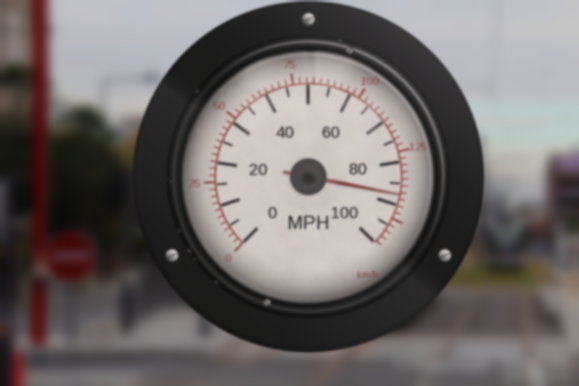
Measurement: 87.5 mph
